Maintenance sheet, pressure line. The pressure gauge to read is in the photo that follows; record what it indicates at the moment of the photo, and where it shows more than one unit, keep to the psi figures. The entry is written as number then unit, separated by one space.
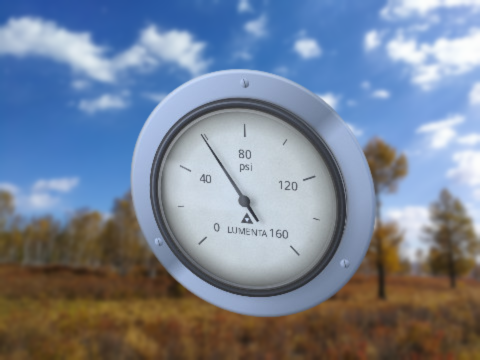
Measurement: 60 psi
